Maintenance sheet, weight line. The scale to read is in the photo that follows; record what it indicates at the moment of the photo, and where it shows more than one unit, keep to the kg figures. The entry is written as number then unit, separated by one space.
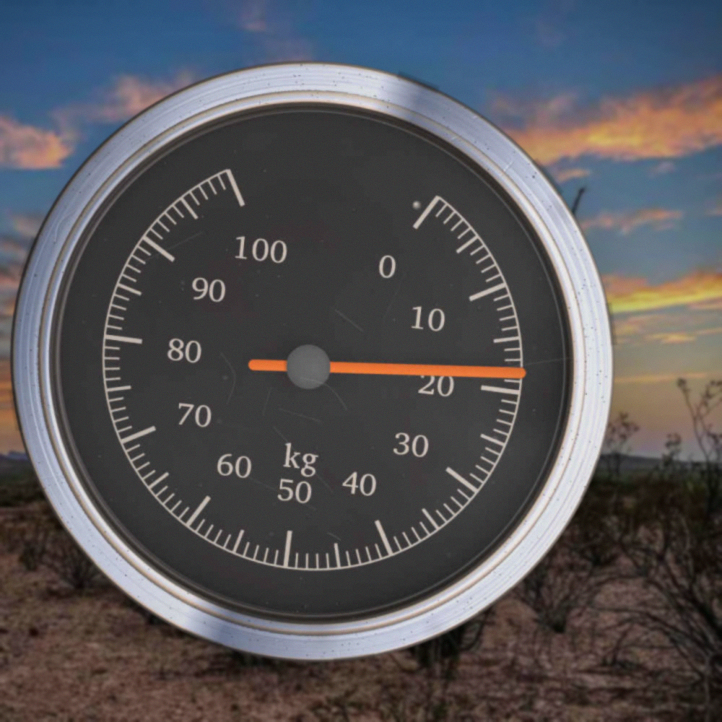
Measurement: 18 kg
